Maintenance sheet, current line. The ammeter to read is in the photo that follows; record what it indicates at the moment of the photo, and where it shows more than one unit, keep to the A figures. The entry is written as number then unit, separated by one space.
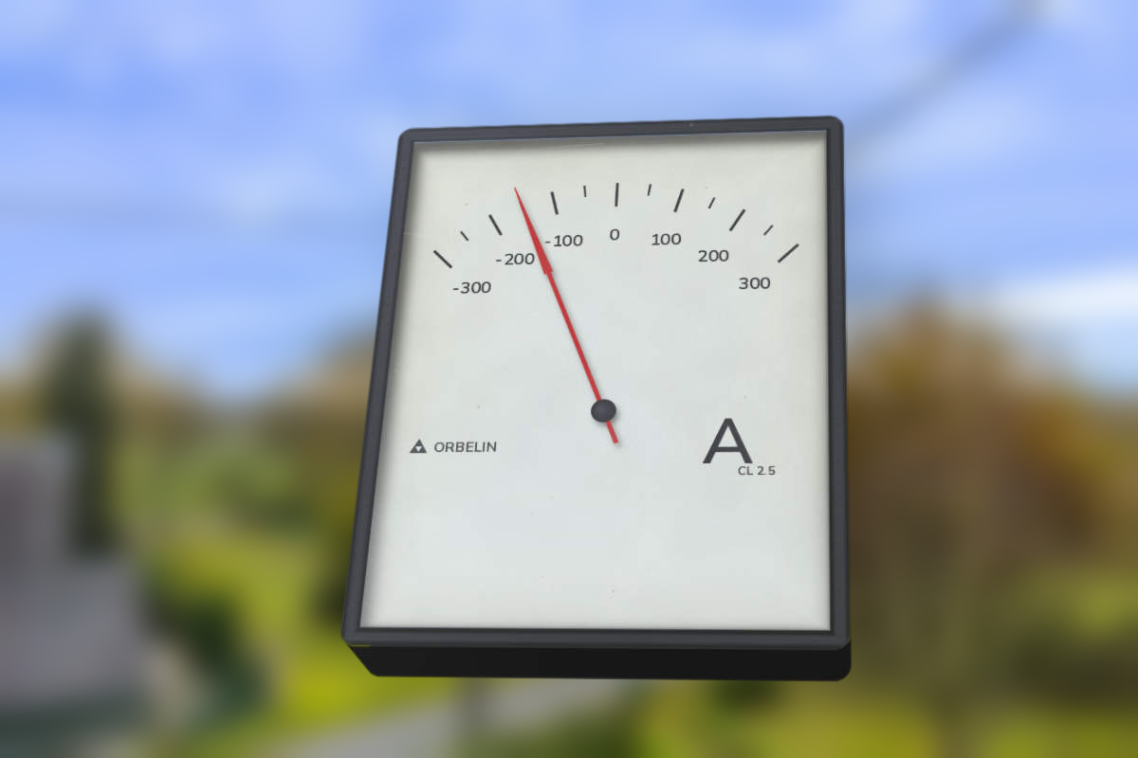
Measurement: -150 A
